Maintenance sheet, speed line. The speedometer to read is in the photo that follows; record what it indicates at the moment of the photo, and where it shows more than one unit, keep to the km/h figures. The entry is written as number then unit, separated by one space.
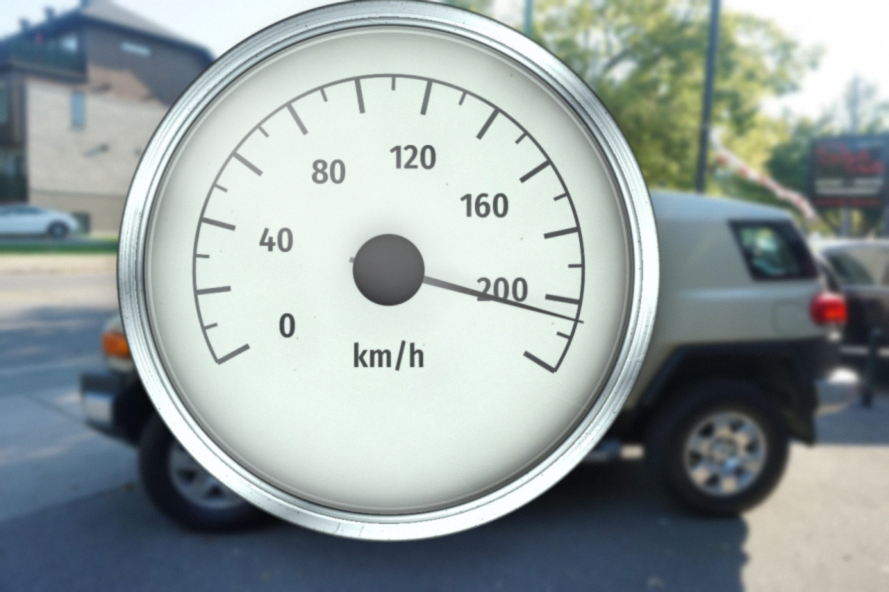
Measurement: 205 km/h
